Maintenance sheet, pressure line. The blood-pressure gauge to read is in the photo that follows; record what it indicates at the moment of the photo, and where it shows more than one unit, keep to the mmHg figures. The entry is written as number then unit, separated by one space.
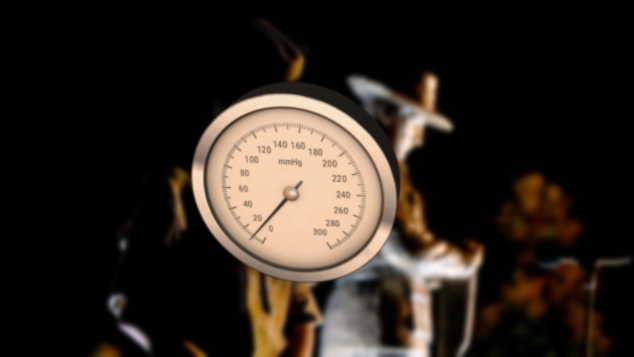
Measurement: 10 mmHg
